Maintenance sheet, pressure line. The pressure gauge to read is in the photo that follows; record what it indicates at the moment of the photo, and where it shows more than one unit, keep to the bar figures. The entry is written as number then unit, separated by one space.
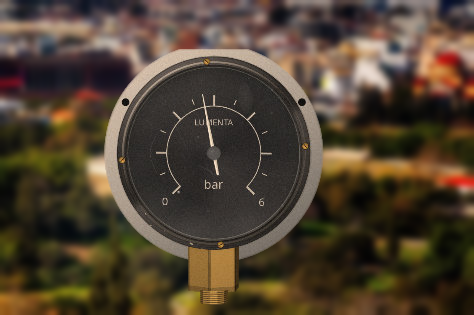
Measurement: 2.75 bar
